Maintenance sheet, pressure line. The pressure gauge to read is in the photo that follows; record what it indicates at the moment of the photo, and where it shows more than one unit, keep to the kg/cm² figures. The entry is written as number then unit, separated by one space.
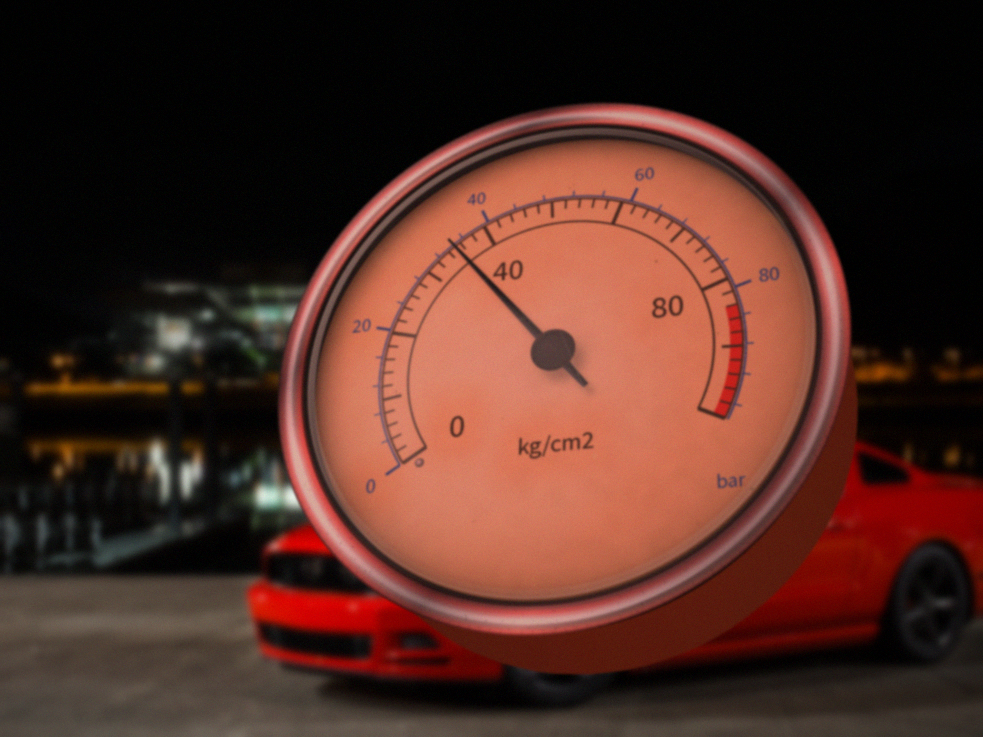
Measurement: 35 kg/cm²
